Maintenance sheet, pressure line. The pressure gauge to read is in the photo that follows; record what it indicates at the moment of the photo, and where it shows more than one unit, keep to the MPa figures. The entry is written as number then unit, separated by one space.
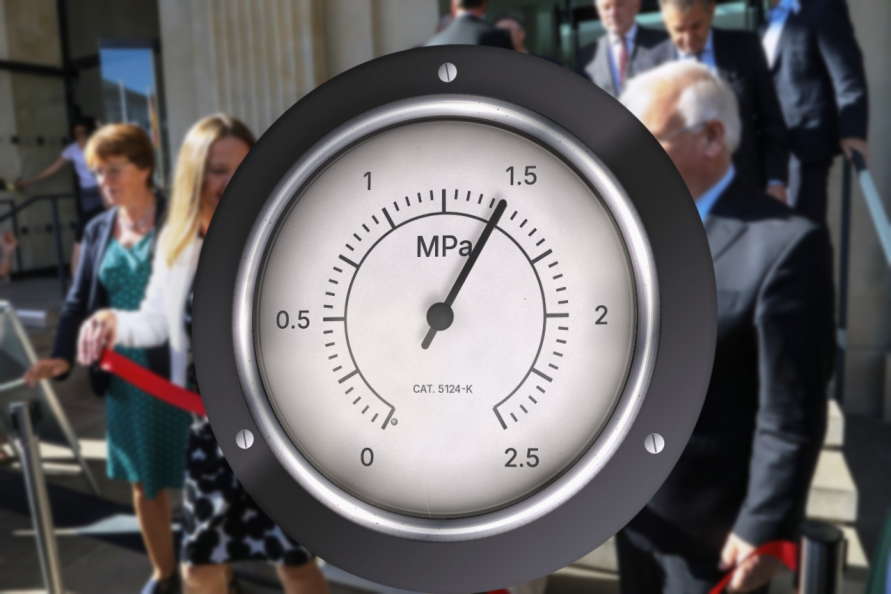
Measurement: 1.5 MPa
